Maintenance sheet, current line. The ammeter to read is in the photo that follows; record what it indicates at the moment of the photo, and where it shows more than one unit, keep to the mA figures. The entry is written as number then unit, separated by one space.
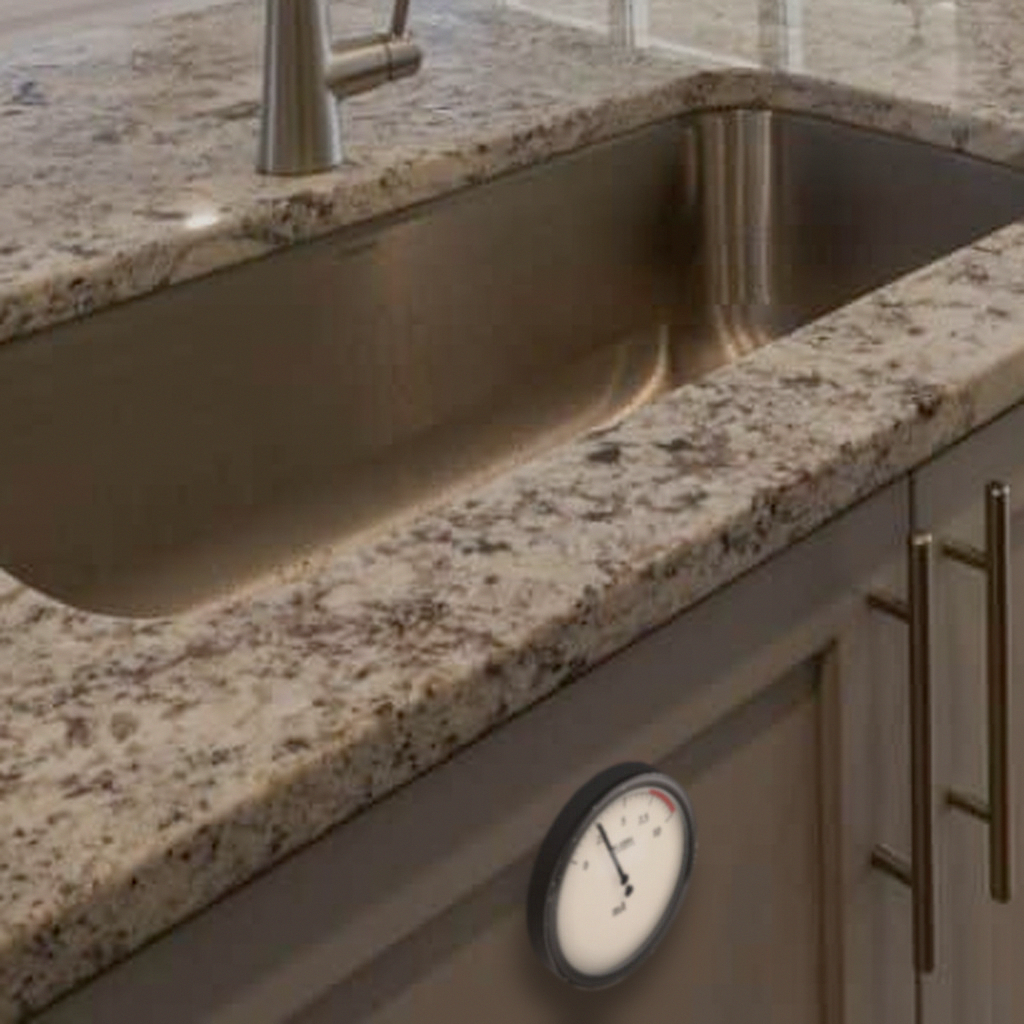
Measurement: 2.5 mA
